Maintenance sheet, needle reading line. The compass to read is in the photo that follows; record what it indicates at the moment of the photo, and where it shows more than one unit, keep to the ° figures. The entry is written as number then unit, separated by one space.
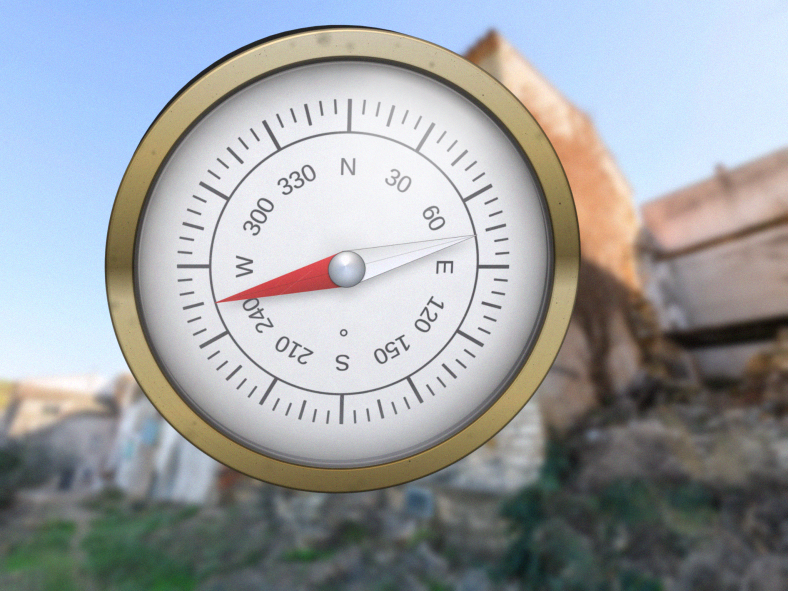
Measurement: 255 °
